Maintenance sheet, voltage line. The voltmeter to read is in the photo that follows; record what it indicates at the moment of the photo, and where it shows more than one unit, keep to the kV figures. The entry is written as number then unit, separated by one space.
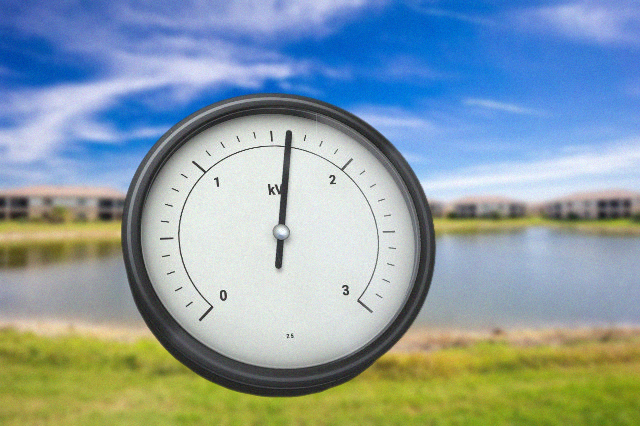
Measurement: 1.6 kV
